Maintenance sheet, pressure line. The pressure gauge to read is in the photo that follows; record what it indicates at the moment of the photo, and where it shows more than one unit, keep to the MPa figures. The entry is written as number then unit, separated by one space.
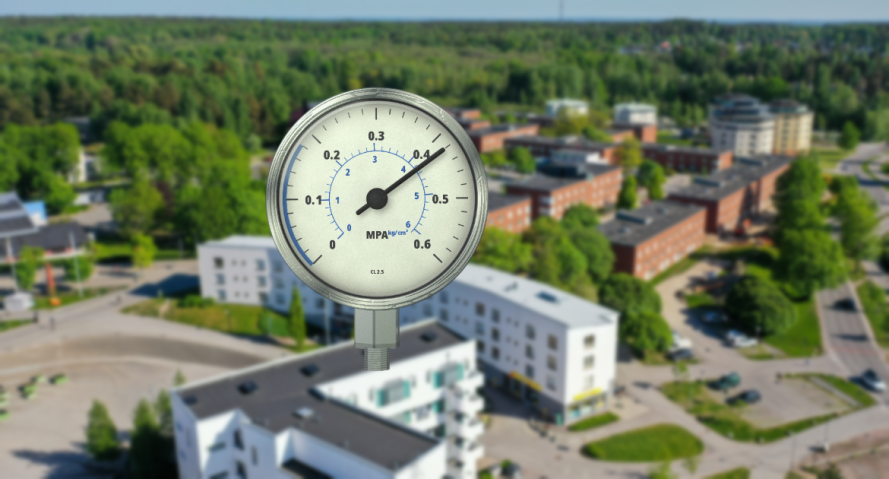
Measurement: 0.42 MPa
